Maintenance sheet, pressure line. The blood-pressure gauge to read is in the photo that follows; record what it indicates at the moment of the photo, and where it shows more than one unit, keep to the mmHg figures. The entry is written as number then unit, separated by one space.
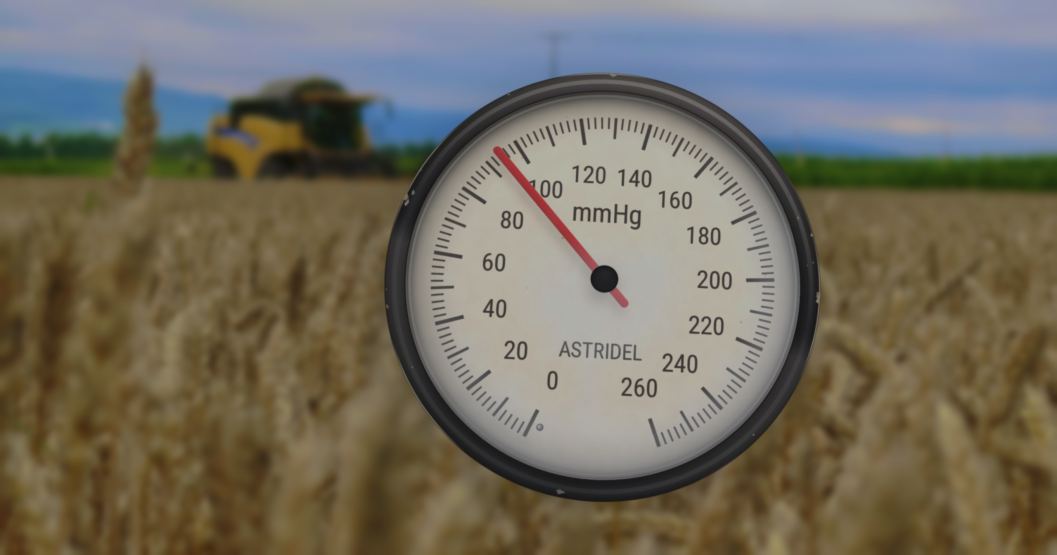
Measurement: 94 mmHg
